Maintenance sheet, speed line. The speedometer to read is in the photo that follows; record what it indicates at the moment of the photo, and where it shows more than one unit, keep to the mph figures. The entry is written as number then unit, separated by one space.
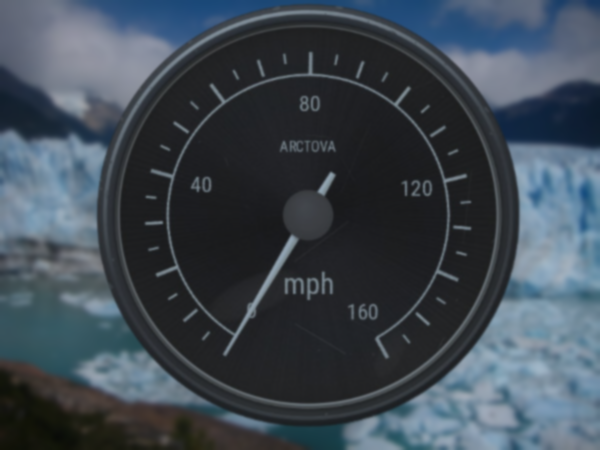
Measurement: 0 mph
